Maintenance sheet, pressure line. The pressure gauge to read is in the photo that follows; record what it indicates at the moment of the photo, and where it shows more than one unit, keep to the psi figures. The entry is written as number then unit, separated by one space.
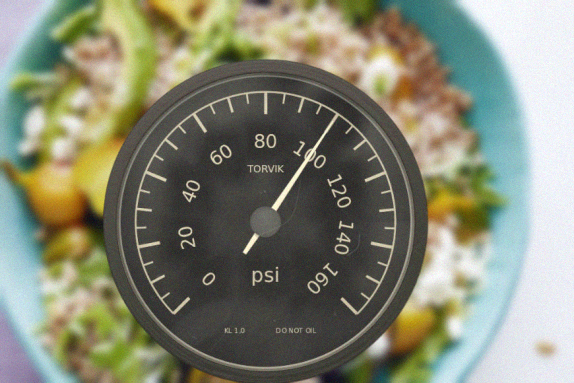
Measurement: 100 psi
